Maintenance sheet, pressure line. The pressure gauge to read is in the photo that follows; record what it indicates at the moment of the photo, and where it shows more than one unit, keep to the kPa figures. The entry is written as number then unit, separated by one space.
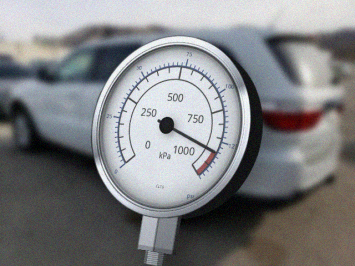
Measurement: 900 kPa
